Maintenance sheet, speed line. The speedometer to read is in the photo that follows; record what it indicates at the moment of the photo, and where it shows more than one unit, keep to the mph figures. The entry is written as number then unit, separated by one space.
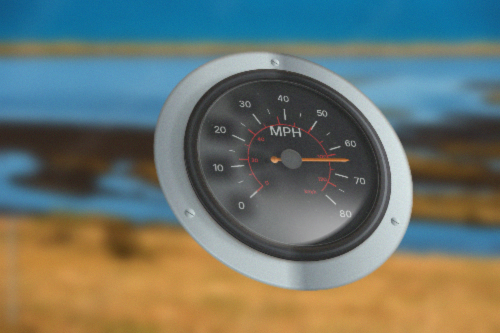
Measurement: 65 mph
